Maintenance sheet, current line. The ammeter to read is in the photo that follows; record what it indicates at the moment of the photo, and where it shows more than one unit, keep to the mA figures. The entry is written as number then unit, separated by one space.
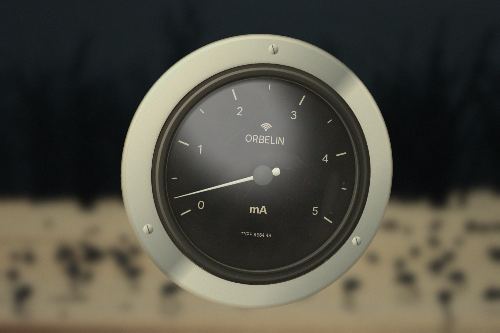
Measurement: 0.25 mA
